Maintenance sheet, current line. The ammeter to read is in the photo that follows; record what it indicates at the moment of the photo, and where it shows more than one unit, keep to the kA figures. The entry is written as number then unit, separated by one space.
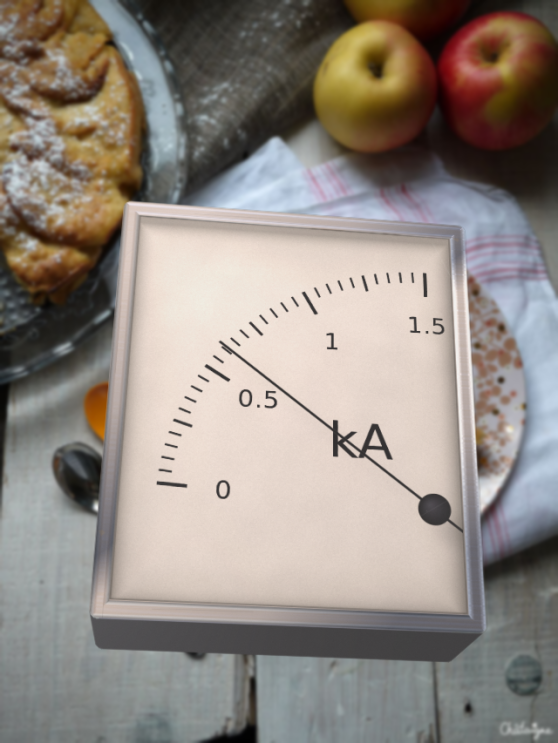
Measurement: 0.6 kA
